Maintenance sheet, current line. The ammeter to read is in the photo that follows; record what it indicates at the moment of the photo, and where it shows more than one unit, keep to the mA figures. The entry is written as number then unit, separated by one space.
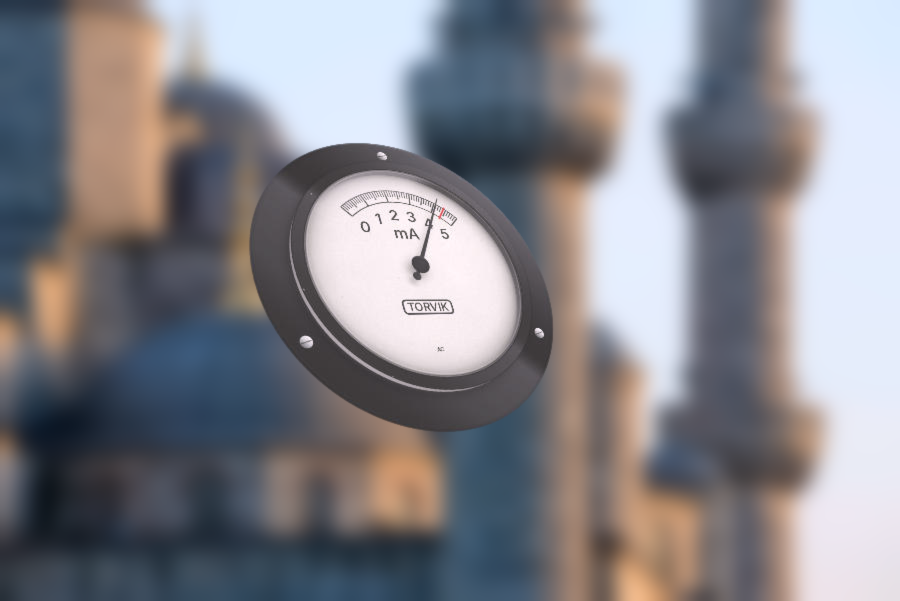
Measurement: 4 mA
